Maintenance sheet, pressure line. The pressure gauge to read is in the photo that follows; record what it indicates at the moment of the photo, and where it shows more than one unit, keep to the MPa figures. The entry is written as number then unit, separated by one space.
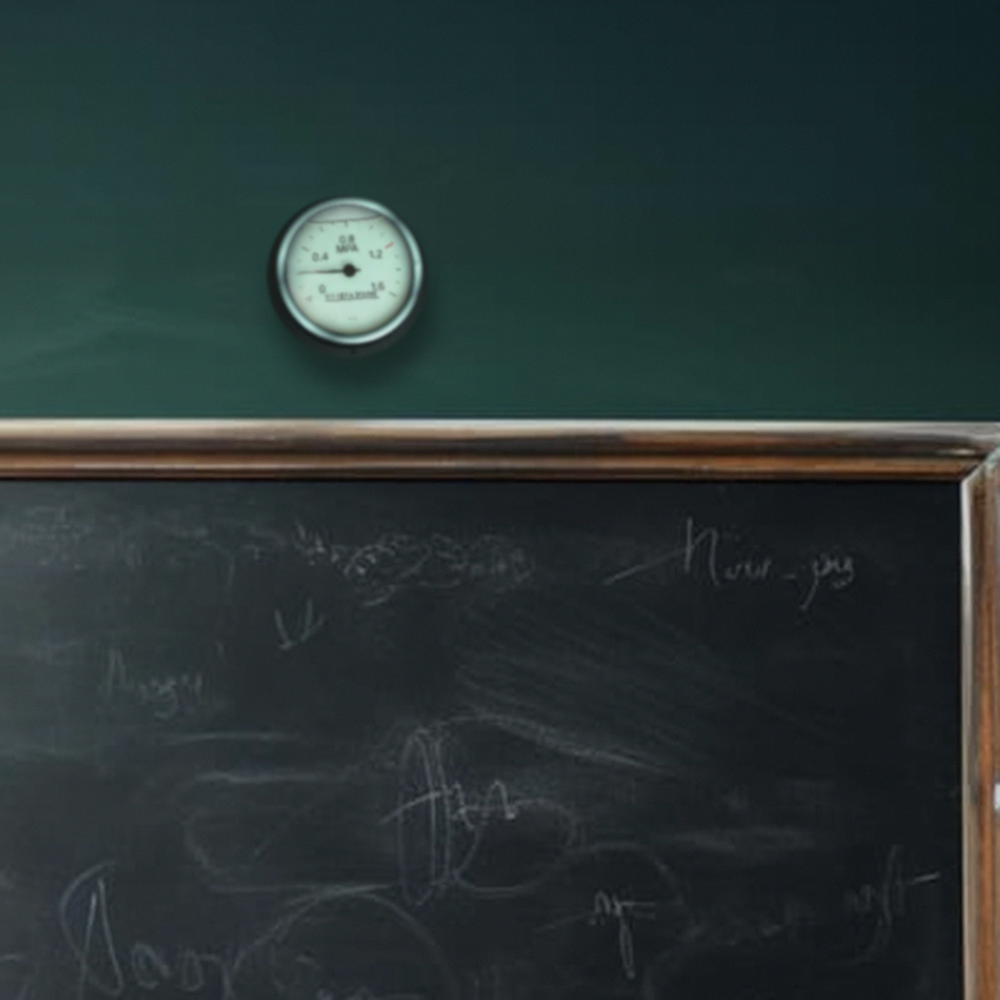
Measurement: 0.2 MPa
